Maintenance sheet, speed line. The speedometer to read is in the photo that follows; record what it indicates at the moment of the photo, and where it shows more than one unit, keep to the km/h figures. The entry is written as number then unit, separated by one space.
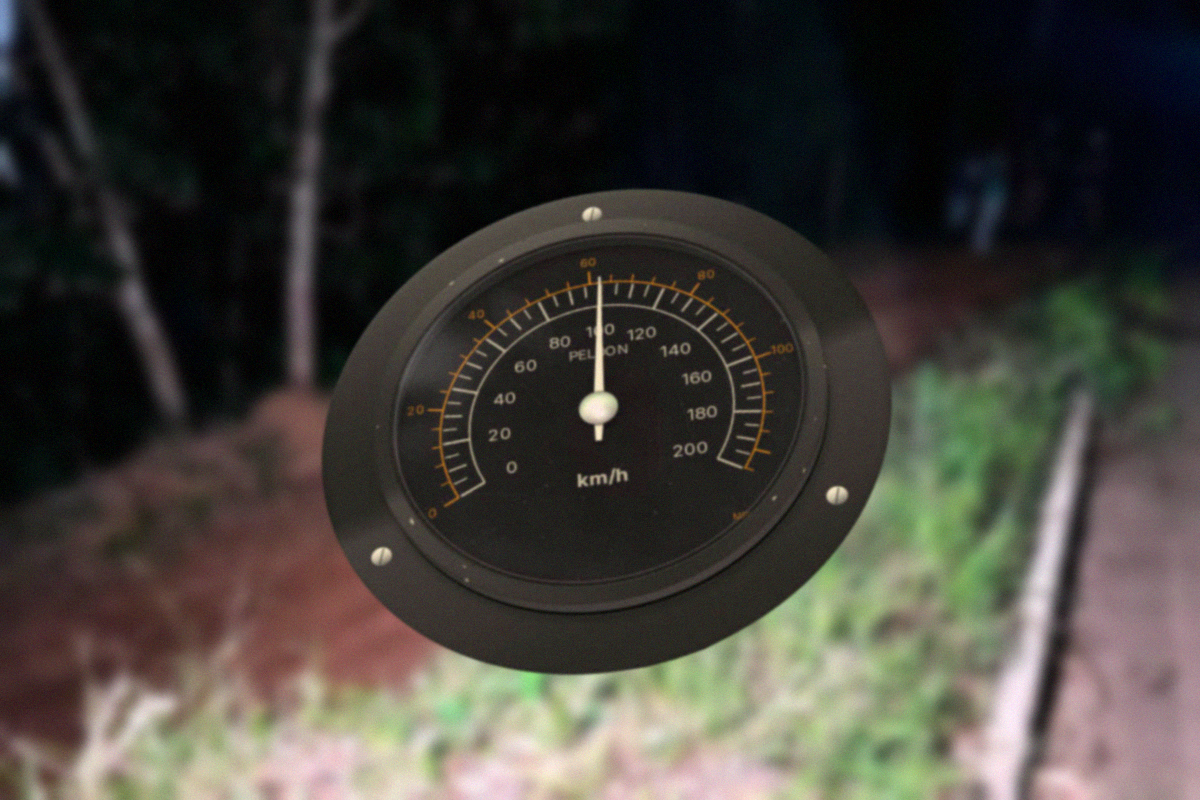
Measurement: 100 km/h
